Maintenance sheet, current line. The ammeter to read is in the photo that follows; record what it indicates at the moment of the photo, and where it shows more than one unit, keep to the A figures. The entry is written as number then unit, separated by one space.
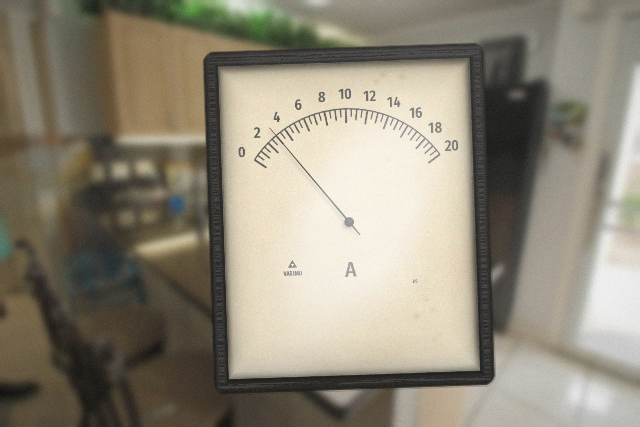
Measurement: 3 A
